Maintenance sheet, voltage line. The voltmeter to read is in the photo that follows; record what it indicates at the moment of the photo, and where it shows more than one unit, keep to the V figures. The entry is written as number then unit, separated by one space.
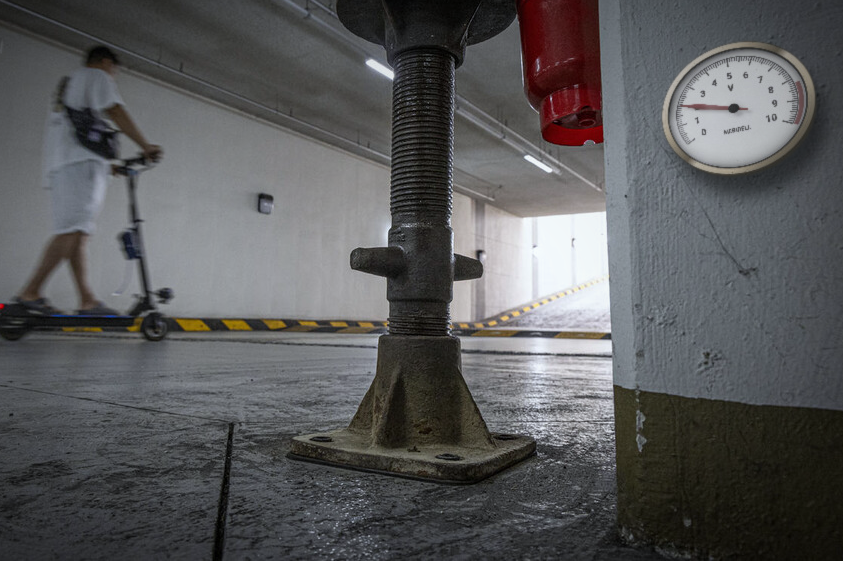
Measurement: 2 V
